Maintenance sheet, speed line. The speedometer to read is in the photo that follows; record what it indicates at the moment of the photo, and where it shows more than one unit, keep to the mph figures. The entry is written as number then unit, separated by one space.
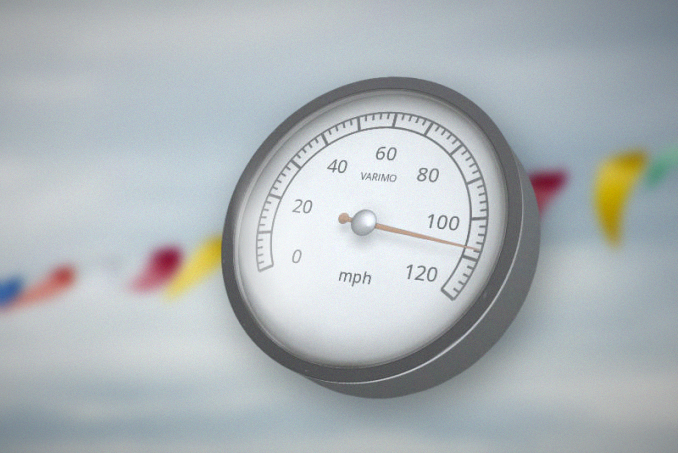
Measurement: 108 mph
